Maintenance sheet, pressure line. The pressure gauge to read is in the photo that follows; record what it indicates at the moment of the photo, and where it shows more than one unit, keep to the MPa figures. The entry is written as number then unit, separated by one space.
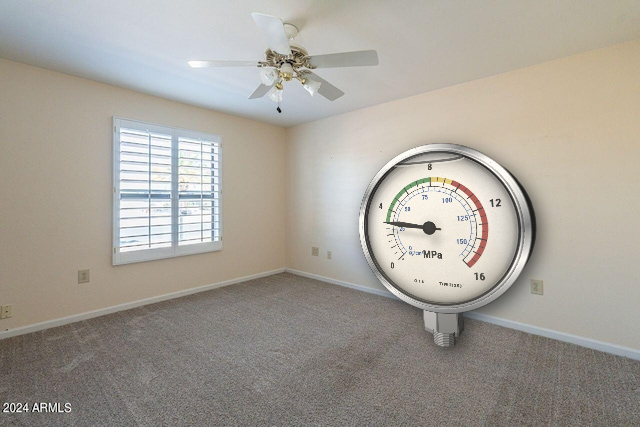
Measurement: 3 MPa
